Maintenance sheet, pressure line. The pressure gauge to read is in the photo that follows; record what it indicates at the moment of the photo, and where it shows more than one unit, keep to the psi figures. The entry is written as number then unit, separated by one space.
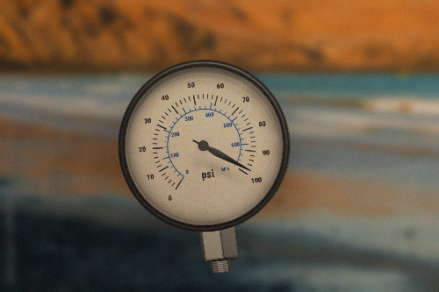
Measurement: 98 psi
